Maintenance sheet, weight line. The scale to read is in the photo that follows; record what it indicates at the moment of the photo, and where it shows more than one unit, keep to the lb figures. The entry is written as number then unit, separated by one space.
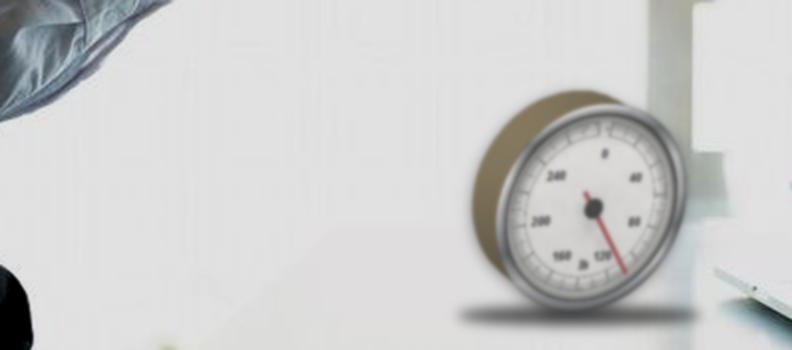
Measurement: 110 lb
